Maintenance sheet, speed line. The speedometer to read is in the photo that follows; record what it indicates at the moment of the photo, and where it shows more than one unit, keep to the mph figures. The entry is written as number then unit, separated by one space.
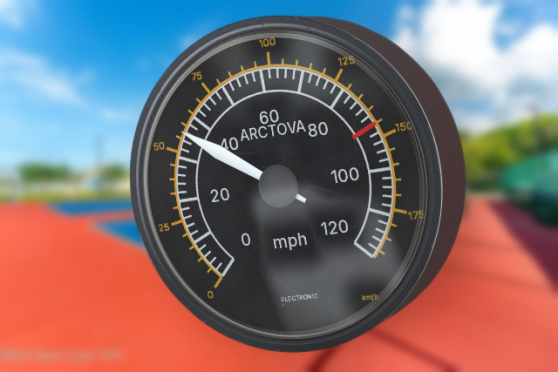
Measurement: 36 mph
